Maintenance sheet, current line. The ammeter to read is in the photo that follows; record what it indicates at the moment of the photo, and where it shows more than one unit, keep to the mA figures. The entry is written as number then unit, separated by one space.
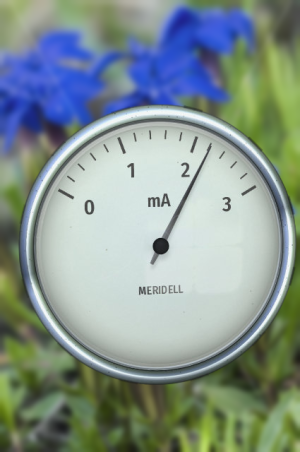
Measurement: 2.2 mA
